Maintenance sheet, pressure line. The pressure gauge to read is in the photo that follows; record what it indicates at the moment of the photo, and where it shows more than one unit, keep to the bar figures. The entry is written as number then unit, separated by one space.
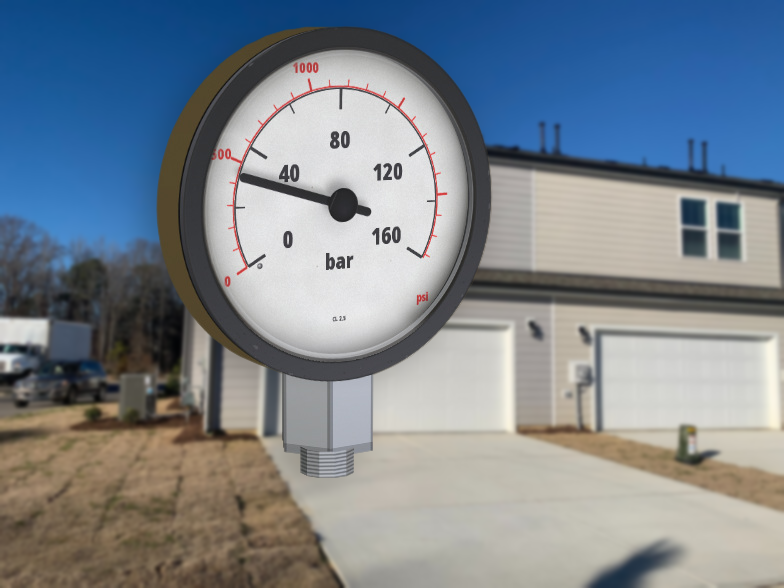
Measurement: 30 bar
